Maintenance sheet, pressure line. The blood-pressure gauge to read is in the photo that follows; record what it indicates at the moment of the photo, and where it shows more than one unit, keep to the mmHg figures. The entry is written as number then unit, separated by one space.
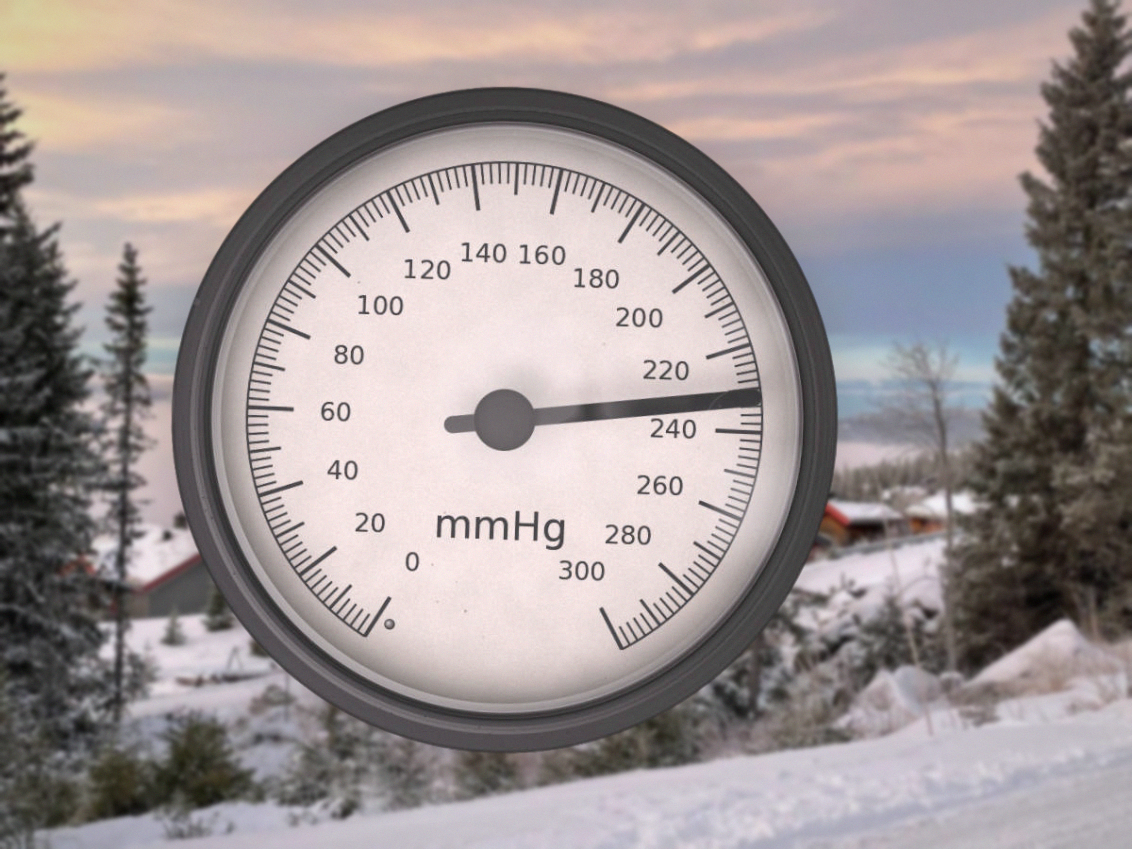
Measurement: 232 mmHg
